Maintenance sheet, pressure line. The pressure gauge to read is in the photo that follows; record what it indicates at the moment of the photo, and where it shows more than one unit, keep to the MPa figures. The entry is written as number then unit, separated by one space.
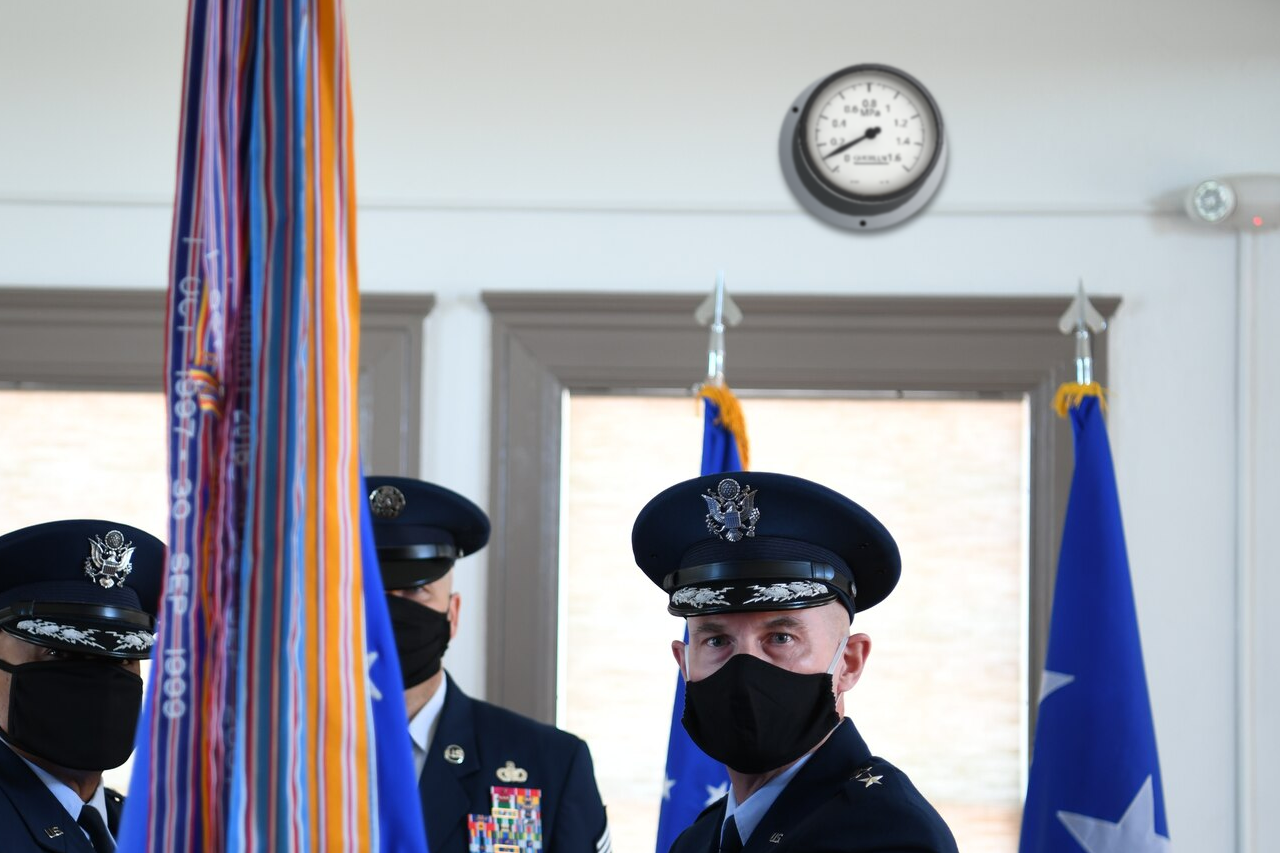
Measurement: 0.1 MPa
